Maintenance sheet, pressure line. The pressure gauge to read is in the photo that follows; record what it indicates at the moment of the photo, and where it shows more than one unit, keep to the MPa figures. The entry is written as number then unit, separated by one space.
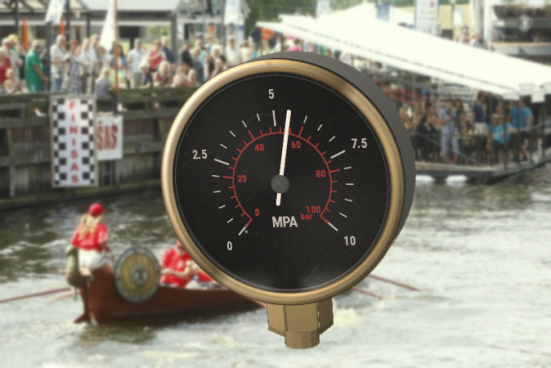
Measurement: 5.5 MPa
